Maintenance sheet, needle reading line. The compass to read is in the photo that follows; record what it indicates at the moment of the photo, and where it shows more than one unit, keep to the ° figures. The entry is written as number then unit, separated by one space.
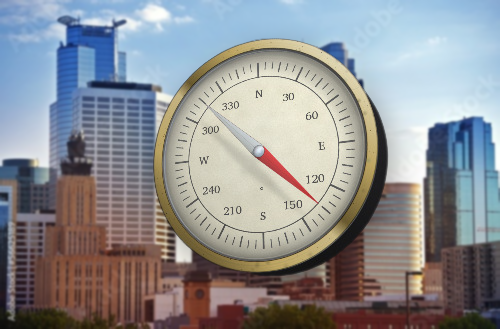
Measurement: 135 °
